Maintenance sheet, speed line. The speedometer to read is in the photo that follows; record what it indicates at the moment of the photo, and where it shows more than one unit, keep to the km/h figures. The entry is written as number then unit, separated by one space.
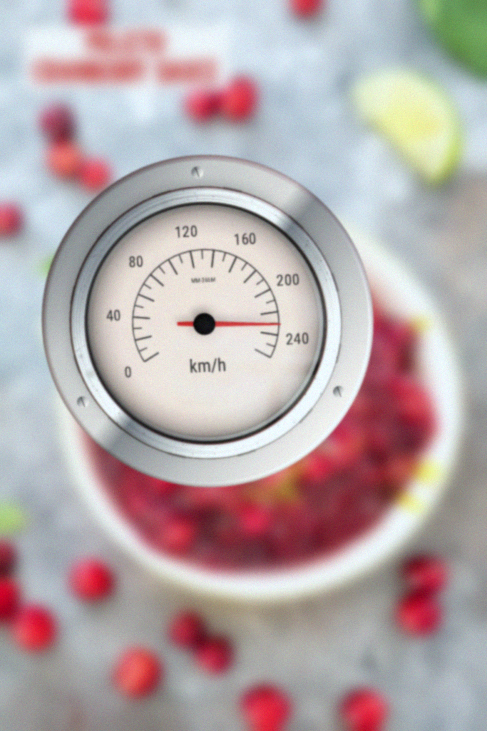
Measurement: 230 km/h
